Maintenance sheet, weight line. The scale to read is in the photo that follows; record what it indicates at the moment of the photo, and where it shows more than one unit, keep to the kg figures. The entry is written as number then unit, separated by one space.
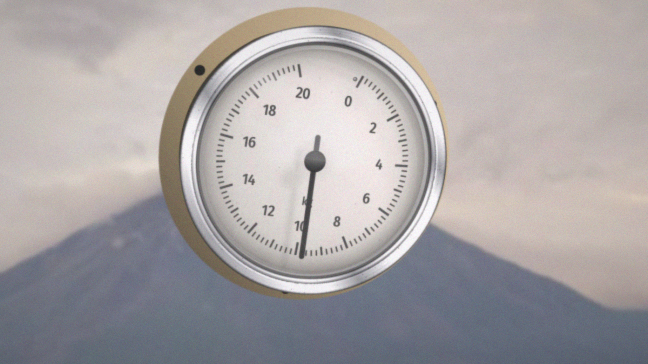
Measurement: 9.8 kg
